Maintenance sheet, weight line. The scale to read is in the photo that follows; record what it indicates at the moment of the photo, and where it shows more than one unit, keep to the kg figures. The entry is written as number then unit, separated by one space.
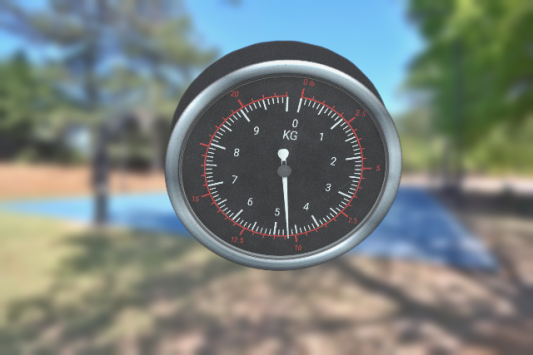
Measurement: 4.7 kg
